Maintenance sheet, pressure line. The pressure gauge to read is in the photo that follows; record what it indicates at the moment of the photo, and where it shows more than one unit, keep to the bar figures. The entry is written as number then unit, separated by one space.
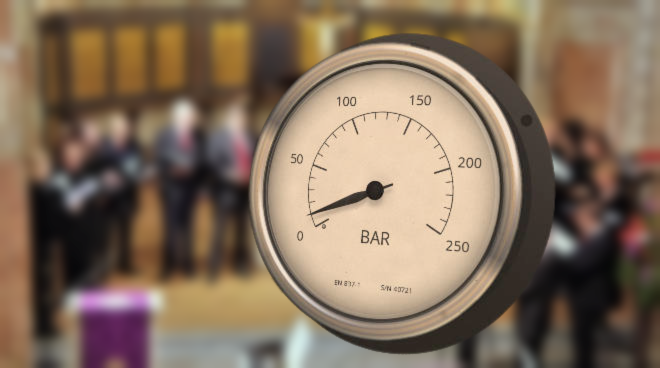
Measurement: 10 bar
